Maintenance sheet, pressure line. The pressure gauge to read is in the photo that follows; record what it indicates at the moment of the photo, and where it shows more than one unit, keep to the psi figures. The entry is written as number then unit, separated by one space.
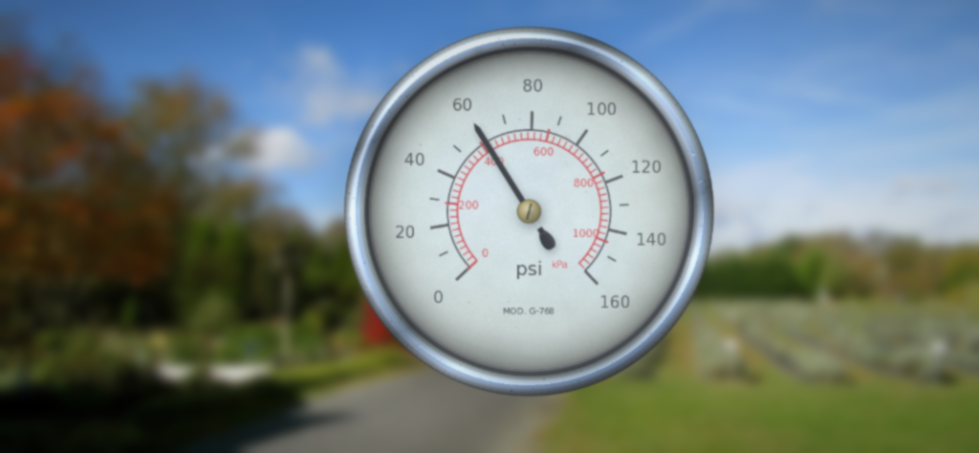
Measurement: 60 psi
